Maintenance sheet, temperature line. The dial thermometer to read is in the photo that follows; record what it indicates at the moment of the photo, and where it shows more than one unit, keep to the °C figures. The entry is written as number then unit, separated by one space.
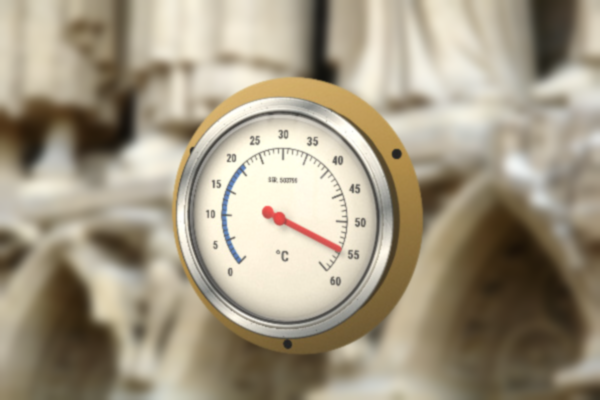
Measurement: 55 °C
